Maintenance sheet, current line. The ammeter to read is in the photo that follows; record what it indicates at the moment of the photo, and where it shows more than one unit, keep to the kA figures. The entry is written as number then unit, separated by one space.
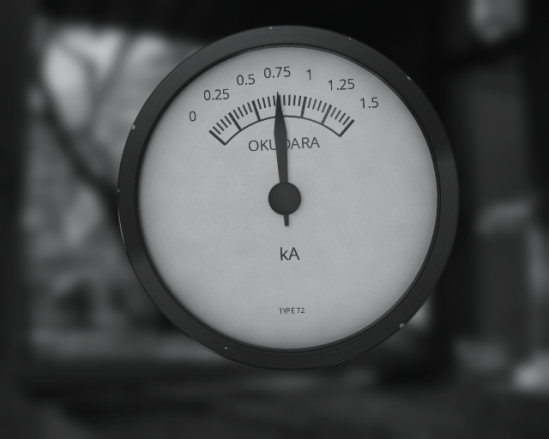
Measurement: 0.75 kA
